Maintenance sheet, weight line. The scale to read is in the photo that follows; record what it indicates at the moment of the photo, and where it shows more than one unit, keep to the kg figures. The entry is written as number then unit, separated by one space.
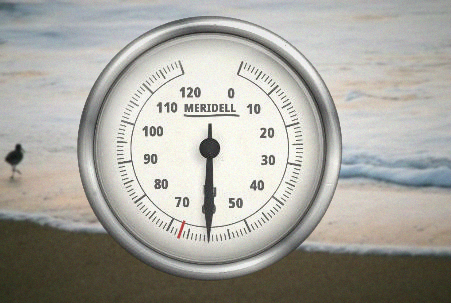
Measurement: 60 kg
